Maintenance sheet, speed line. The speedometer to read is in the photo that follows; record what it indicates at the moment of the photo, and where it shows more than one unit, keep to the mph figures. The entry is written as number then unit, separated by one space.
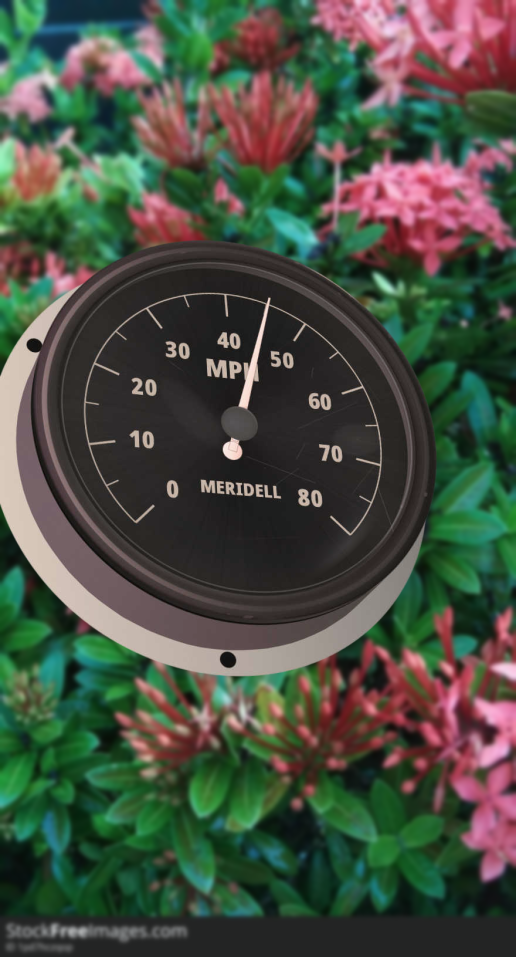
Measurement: 45 mph
